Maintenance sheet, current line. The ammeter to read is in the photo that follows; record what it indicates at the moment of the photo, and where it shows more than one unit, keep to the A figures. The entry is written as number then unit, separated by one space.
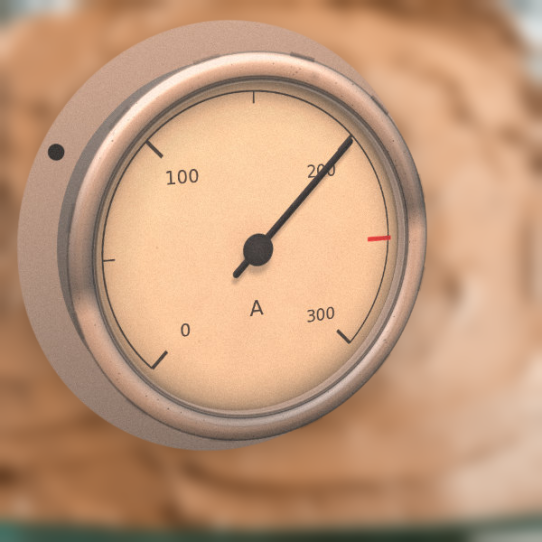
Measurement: 200 A
